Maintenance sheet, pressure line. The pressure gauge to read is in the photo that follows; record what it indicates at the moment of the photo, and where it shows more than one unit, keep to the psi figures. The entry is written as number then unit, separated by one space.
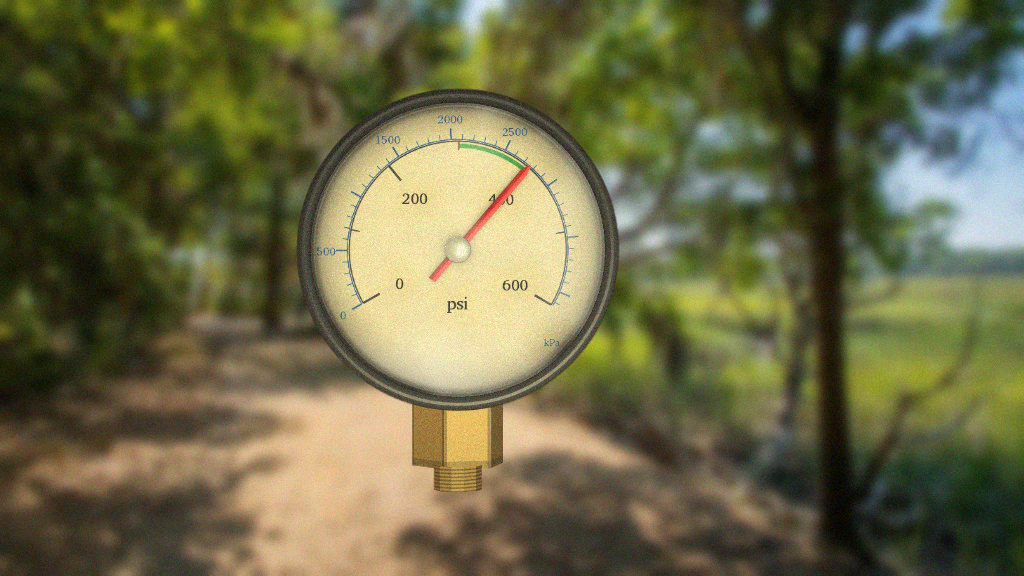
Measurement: 400 psi
